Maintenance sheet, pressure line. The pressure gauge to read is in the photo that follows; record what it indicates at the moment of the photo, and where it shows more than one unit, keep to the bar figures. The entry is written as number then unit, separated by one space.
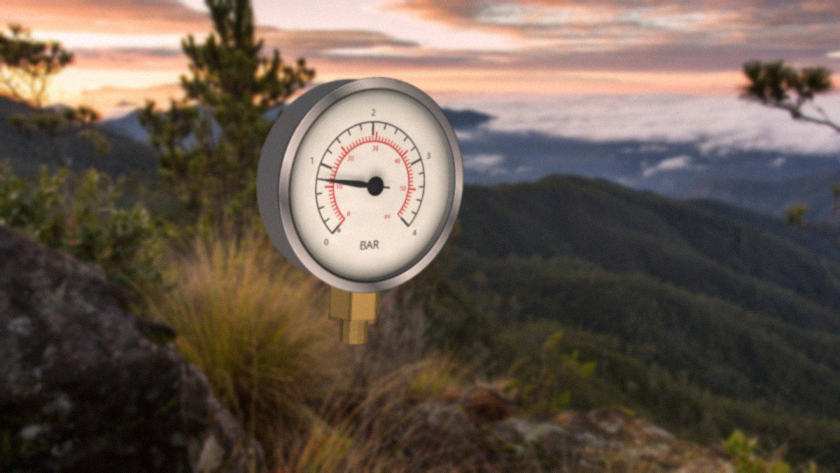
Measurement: 0.8 bar
